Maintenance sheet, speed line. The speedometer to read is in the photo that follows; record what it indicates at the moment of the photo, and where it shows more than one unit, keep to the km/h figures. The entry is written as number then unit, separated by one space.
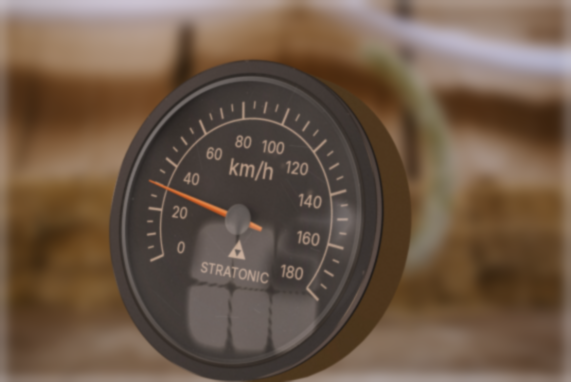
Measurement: 30 km/h
